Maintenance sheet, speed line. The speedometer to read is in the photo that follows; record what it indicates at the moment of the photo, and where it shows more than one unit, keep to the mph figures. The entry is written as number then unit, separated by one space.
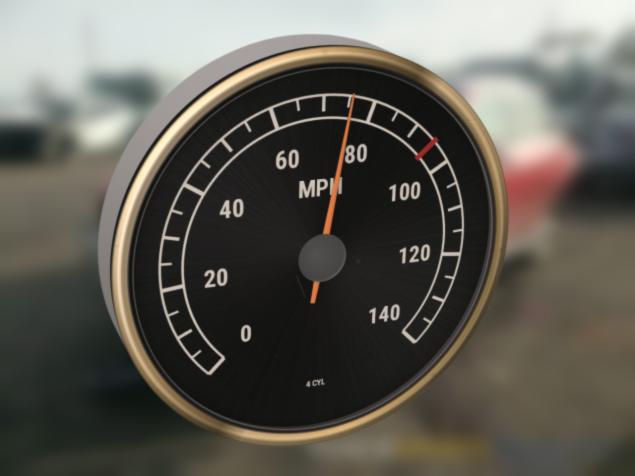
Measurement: 75 mph
